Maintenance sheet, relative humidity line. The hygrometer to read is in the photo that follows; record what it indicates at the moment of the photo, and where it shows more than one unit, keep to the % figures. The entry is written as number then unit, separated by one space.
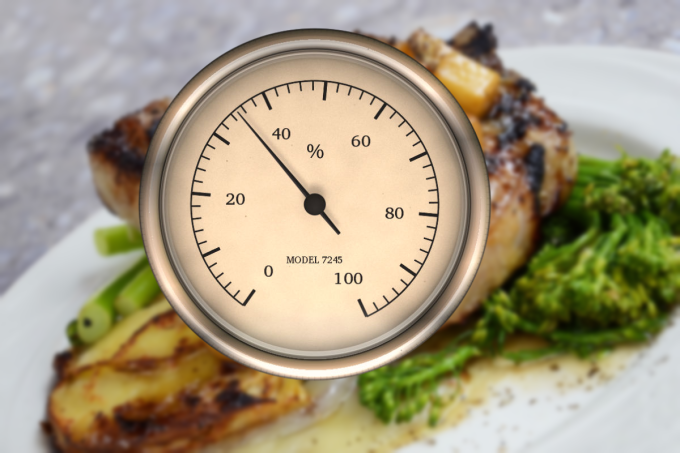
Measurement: 35 %
